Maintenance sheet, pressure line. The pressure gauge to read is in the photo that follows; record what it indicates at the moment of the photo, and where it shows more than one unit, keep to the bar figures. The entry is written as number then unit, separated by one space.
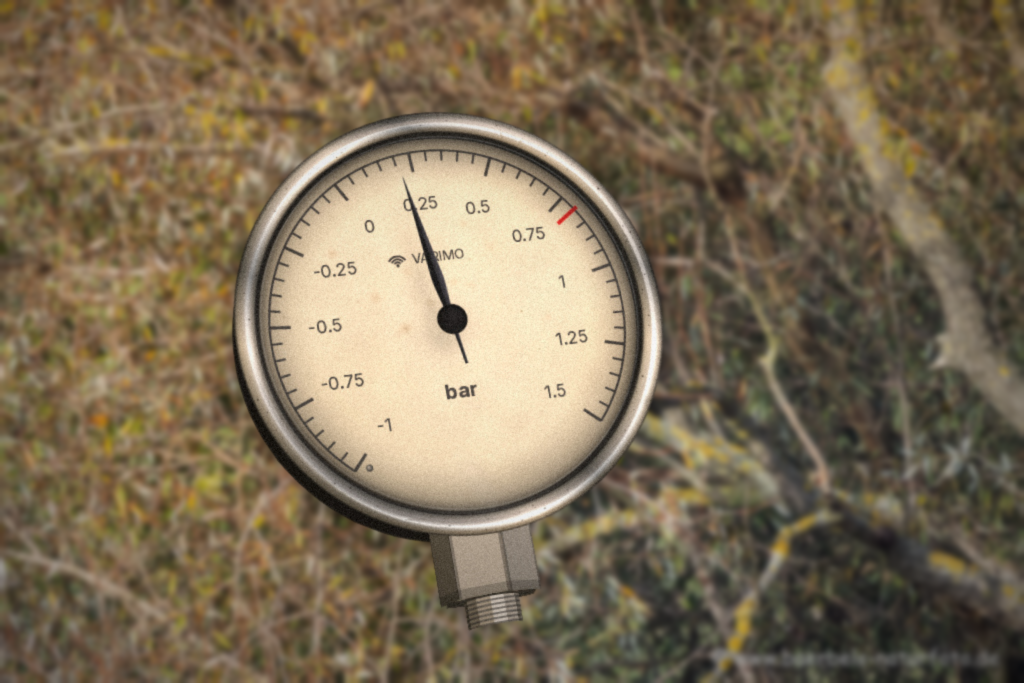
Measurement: 0.2 bar
